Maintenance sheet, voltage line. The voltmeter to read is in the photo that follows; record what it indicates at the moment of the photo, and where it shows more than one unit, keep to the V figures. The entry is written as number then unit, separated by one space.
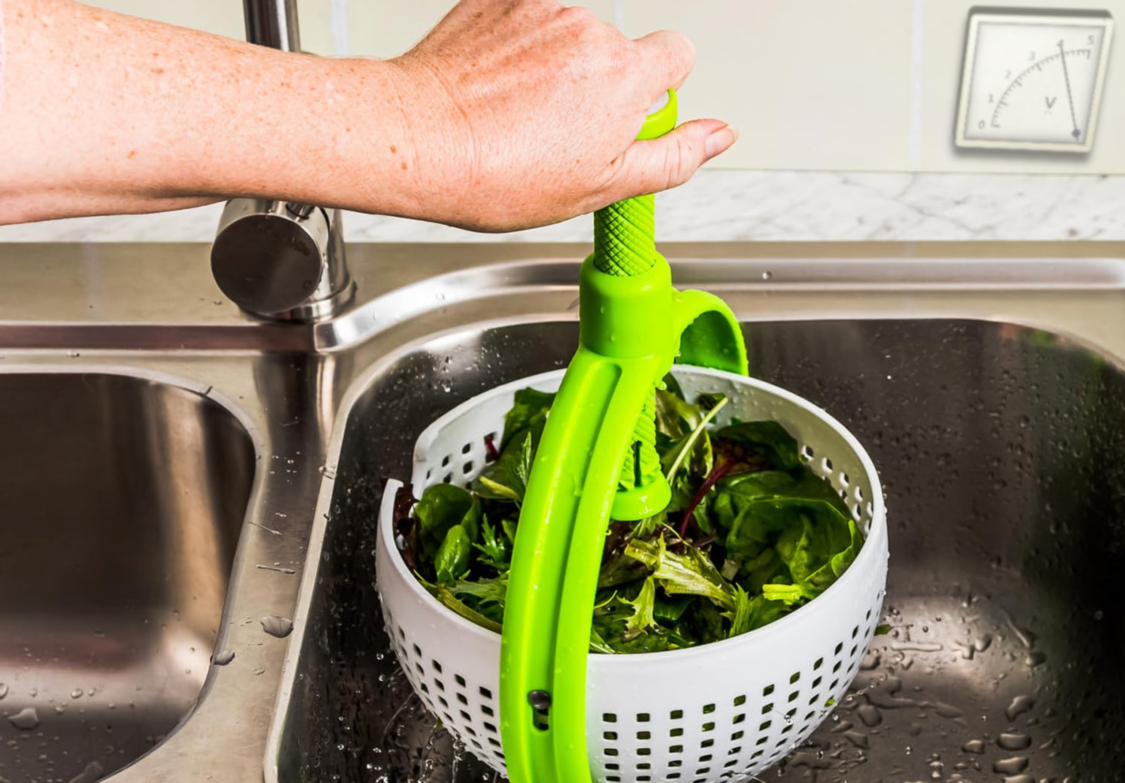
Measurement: 4 V
